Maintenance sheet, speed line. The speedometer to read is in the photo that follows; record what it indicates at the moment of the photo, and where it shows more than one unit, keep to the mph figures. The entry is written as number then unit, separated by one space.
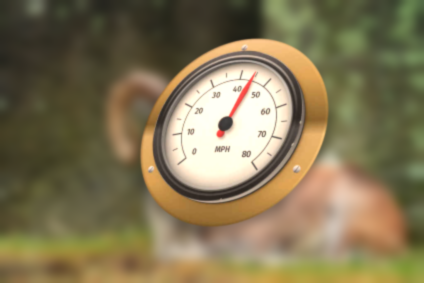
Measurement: 45 mph
